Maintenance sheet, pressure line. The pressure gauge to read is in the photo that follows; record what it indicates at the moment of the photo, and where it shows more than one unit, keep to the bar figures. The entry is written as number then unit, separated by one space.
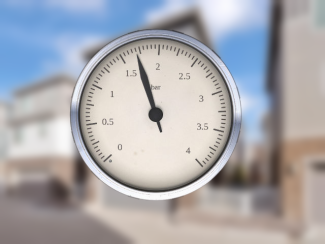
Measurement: 1.7 bar
